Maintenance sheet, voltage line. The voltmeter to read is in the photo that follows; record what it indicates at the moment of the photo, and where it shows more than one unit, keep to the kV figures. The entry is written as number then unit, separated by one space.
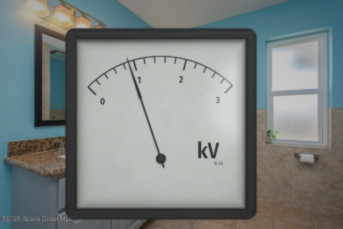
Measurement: 0.9 kV
